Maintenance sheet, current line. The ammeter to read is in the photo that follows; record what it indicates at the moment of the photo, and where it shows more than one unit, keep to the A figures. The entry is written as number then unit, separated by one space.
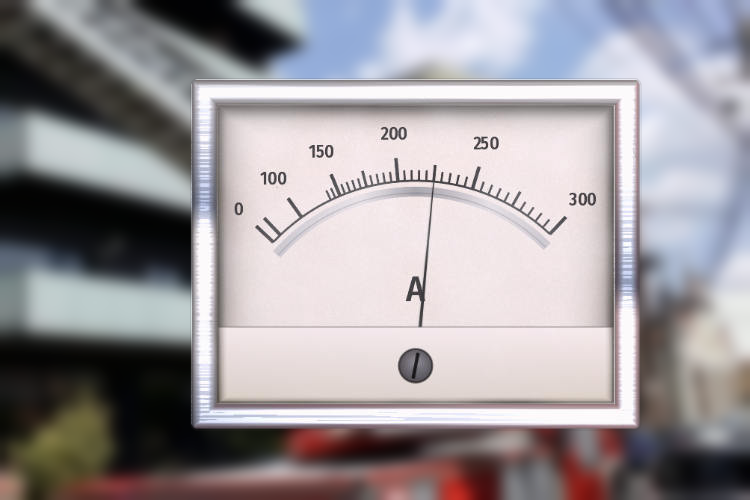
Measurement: 225 A
